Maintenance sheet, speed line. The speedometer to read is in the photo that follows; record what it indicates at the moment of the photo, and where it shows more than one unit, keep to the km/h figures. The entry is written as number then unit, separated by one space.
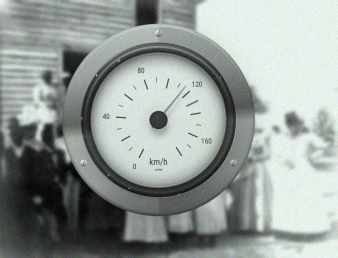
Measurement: 115 km/h
